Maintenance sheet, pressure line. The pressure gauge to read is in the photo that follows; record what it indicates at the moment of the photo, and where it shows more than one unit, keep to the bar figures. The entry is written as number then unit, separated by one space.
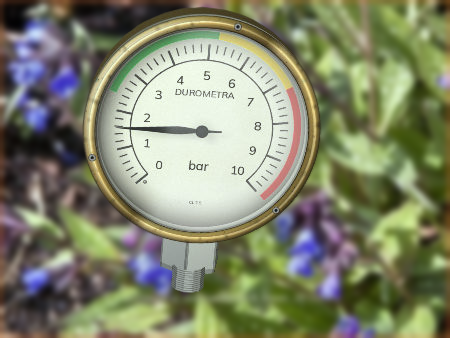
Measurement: 1.6 bar
